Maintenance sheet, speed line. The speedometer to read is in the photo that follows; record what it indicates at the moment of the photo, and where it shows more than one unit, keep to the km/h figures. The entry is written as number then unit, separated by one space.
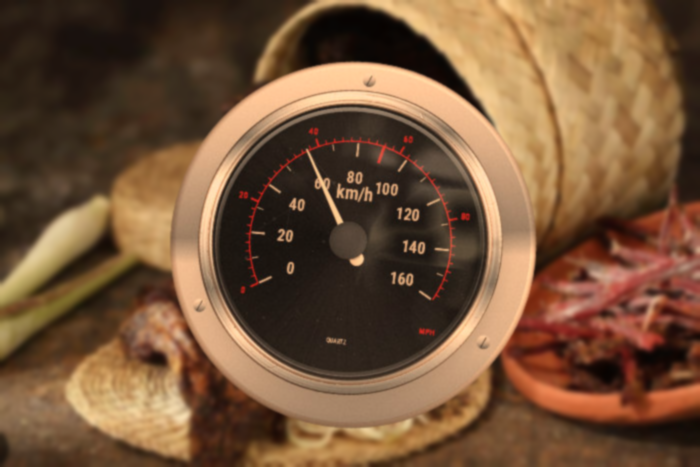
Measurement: 60 km/h
